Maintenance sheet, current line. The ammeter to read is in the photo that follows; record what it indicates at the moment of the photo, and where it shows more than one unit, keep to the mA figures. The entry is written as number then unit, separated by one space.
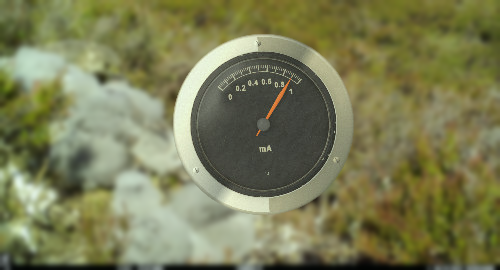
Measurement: 0.9 mA
